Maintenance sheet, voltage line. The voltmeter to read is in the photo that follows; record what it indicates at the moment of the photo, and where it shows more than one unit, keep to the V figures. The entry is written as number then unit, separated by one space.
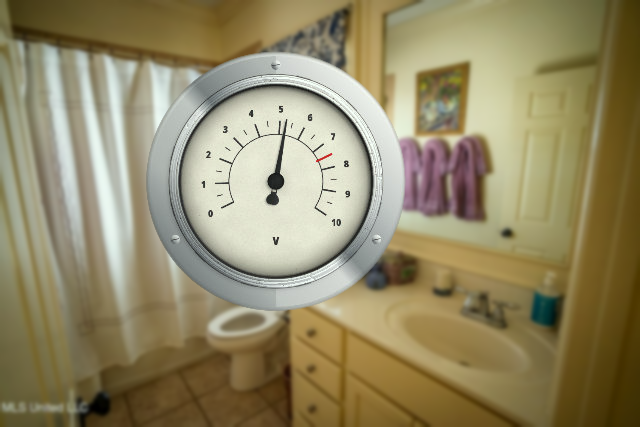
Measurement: 5.25 V
